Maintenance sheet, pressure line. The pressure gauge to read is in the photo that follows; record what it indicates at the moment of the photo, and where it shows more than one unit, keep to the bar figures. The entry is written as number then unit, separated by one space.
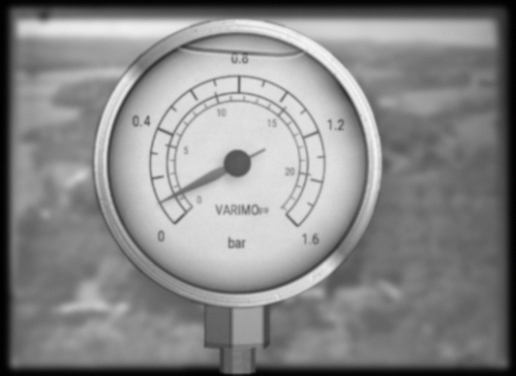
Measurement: 0.1 bar
